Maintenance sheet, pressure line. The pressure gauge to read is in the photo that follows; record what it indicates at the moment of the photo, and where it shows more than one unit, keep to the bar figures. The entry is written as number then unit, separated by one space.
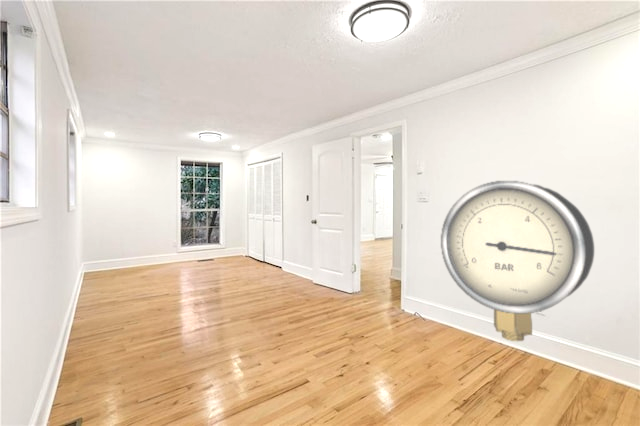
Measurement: 5.4 bar
